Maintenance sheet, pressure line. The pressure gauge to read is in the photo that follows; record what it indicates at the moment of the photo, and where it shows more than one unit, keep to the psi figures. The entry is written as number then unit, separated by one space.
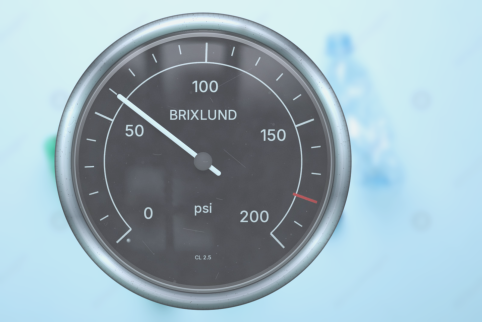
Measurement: 60 psi
